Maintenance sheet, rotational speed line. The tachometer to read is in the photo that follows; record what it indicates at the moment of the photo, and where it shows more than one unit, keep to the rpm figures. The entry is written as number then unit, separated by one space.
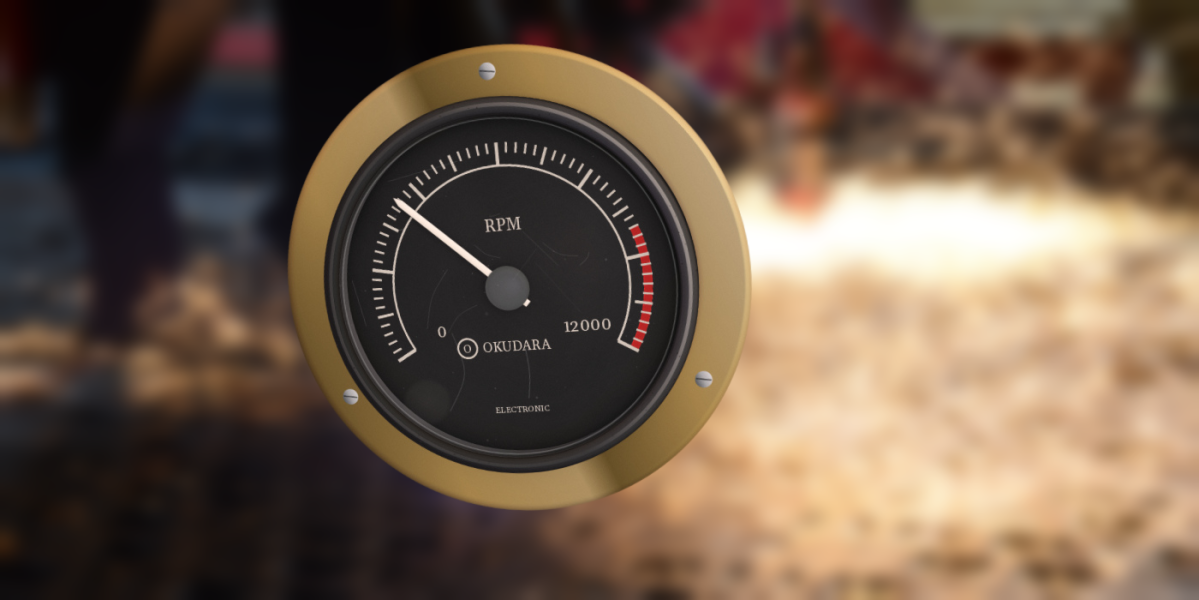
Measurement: 3600 rpm
